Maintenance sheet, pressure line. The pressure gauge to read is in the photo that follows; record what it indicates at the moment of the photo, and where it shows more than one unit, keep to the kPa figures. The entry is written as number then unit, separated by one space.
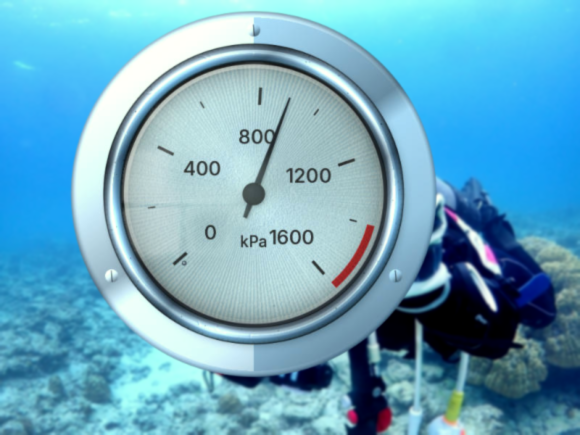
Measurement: 900 kPa
